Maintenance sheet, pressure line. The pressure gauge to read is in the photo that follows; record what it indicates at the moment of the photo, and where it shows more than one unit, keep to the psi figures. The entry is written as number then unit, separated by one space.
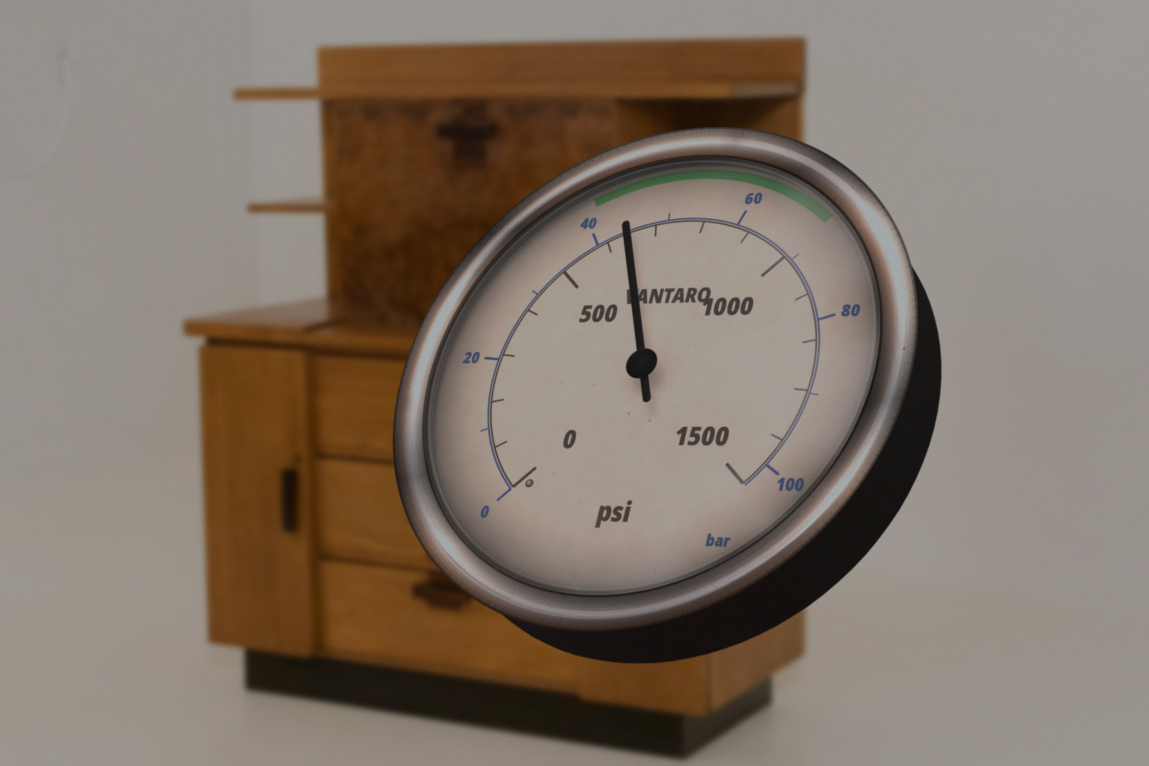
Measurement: 650 psi
